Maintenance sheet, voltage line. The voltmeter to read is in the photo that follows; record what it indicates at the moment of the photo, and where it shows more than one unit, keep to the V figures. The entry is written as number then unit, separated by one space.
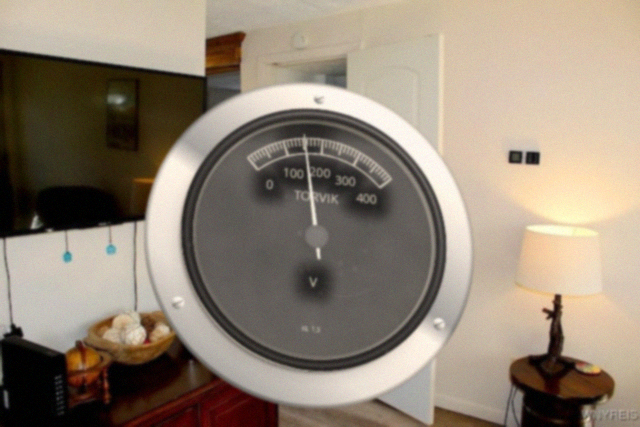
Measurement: 150 V
